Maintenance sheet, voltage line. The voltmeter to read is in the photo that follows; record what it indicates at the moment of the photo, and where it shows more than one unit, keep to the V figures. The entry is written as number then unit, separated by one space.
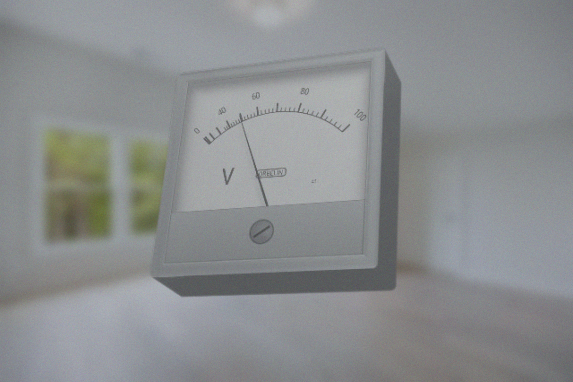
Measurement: 50 V
